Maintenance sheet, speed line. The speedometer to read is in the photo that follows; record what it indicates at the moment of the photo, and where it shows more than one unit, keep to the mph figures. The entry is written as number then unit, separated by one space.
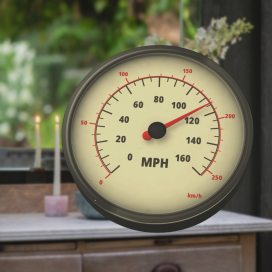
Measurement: 115 mph
